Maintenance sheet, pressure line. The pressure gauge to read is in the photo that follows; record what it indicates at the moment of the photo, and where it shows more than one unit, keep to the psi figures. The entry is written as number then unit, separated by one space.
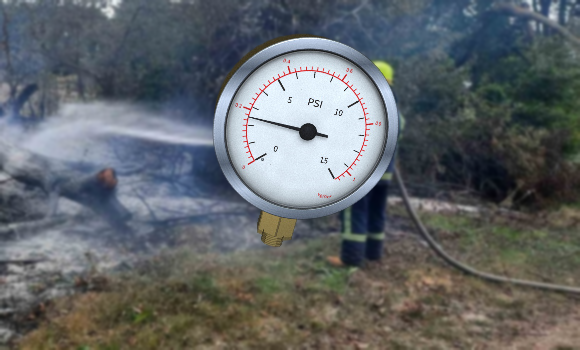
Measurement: 2.5 psi
